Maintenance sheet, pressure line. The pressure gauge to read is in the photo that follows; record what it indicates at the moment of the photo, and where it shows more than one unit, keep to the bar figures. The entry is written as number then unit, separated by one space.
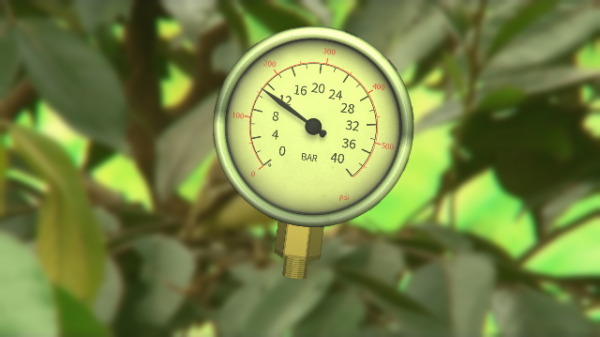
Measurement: 11 bar
